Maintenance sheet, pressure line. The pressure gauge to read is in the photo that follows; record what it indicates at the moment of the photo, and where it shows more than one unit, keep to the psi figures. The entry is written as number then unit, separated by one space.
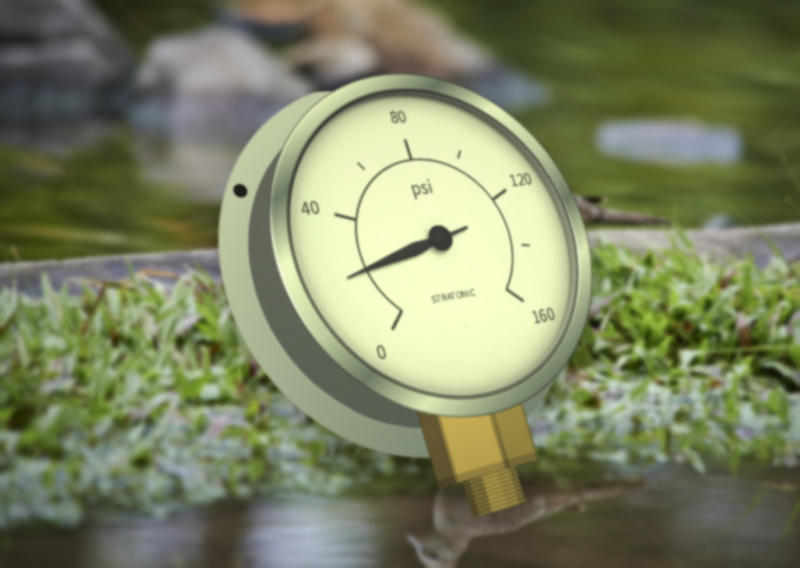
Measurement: 20 psi
